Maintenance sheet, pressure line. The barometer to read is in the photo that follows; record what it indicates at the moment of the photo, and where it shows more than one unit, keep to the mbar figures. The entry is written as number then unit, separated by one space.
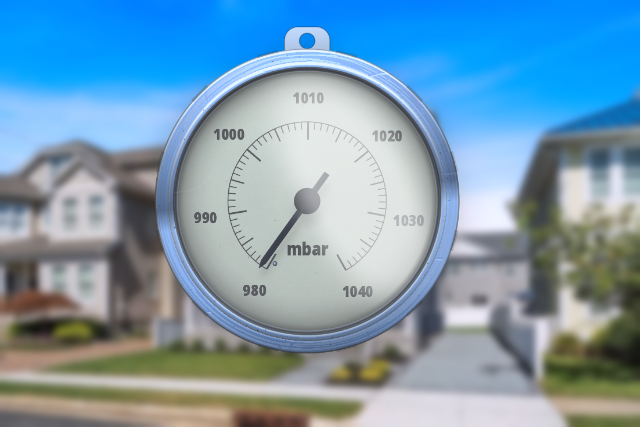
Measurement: 981 mbar
